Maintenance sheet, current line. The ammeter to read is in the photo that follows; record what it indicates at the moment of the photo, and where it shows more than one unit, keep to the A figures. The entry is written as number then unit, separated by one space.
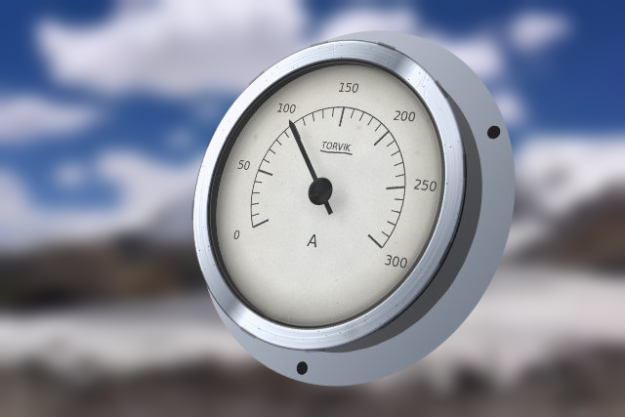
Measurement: 100 A
